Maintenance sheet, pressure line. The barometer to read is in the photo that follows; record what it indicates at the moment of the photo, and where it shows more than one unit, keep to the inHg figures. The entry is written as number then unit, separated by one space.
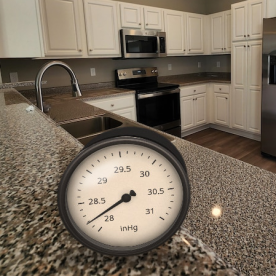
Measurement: 28.2 inHg
